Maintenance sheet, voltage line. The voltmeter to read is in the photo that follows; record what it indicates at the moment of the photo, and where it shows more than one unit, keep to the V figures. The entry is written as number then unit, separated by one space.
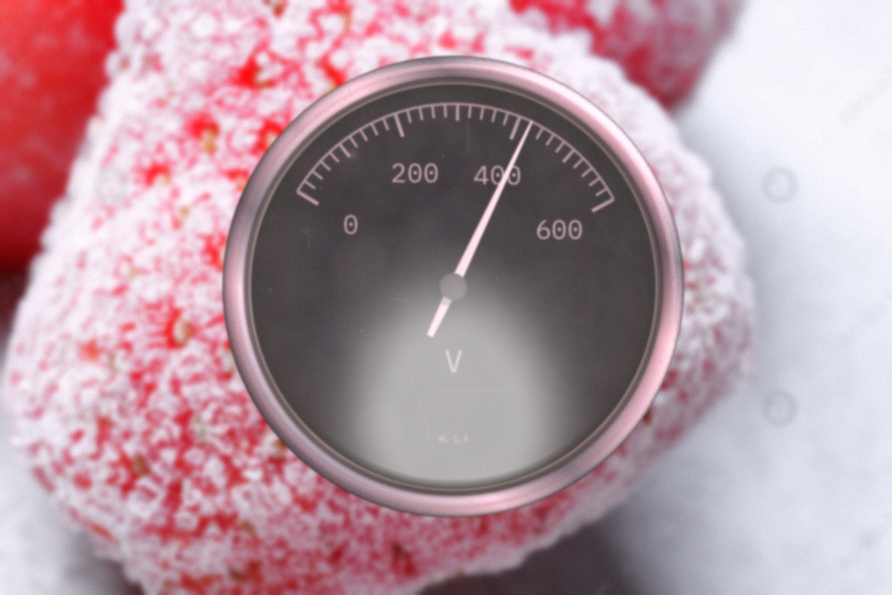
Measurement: 420 V
